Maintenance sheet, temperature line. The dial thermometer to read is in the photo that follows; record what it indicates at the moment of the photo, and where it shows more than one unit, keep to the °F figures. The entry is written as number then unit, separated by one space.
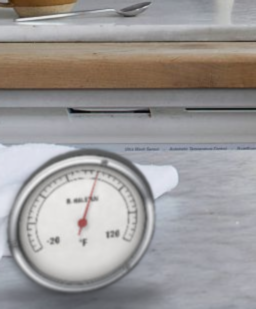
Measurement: 60 °F
